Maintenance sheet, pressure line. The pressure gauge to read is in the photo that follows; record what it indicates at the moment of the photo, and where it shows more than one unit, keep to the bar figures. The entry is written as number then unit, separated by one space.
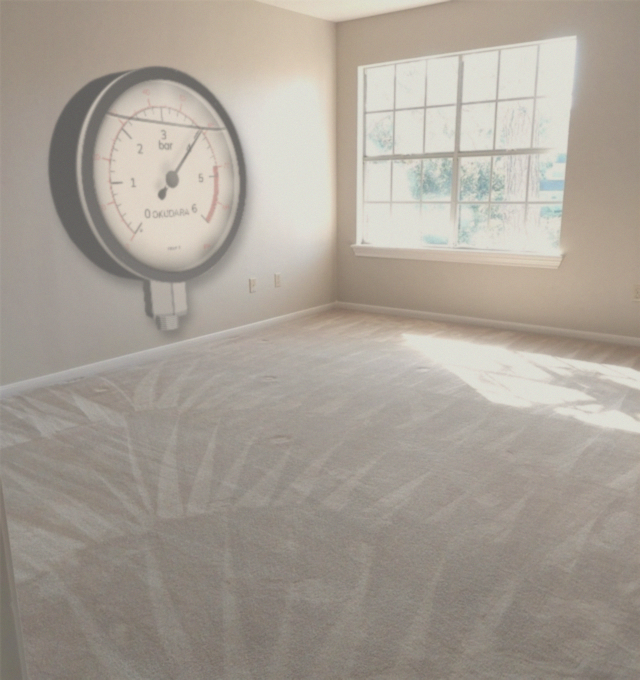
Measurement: 4 bar
